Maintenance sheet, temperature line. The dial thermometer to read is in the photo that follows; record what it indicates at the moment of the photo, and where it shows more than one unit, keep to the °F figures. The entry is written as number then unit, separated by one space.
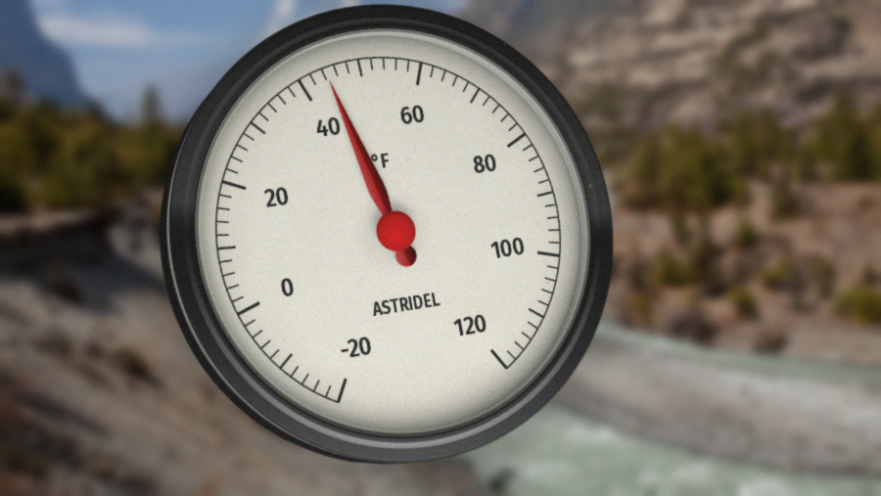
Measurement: 44 °F
